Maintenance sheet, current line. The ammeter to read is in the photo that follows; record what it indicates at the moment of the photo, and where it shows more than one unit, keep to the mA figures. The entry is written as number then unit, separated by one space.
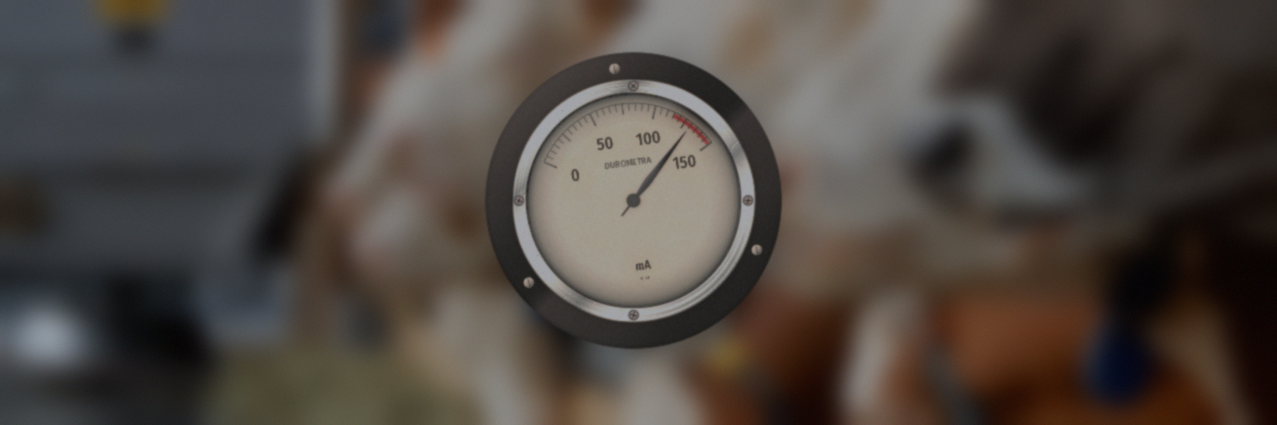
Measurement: 130 mA
